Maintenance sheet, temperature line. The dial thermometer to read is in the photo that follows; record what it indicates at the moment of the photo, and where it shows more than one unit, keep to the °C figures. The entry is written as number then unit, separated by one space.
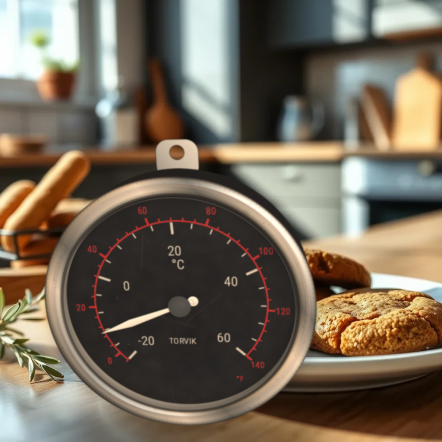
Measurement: -12 °C
